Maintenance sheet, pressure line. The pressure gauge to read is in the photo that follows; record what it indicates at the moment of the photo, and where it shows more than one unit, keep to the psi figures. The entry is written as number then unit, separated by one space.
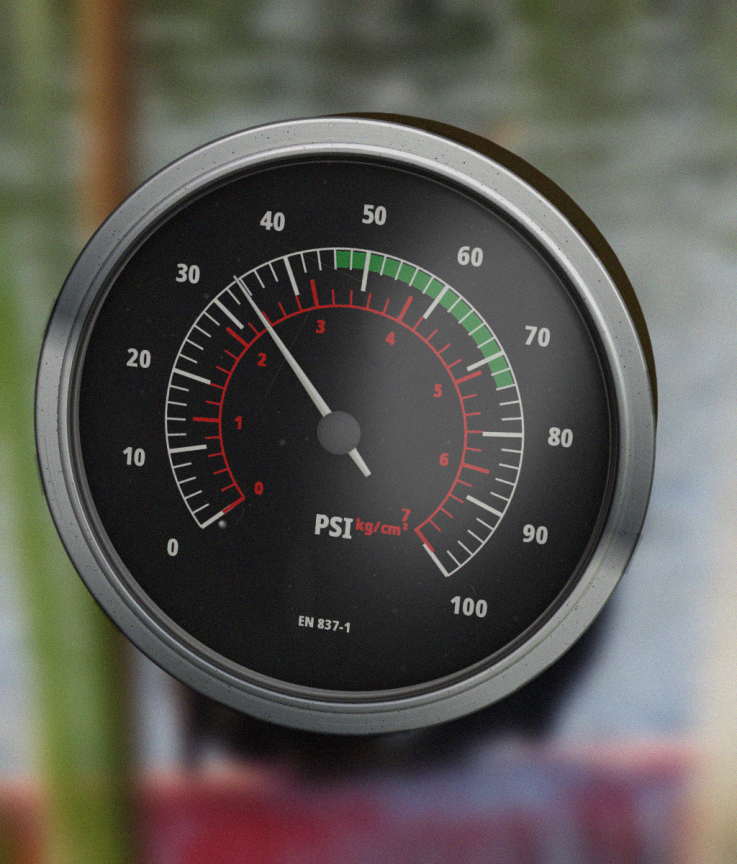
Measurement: 34 psi
